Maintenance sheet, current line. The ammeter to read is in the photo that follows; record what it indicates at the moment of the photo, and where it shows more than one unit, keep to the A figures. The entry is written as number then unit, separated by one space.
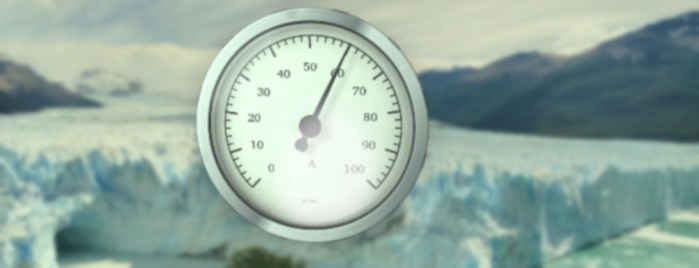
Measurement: 60 A
